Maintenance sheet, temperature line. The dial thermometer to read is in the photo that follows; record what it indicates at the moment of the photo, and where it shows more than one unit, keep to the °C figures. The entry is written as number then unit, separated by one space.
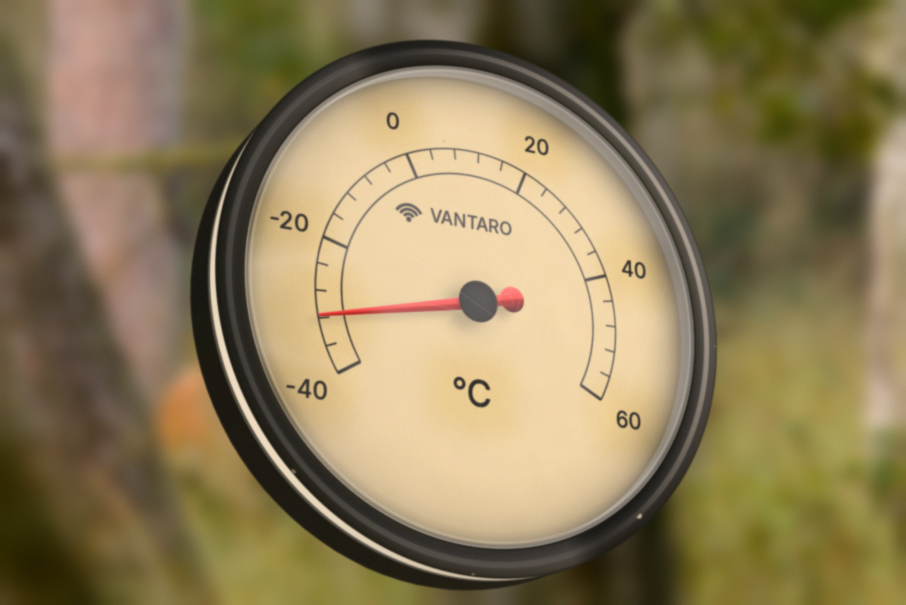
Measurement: -32 °C
